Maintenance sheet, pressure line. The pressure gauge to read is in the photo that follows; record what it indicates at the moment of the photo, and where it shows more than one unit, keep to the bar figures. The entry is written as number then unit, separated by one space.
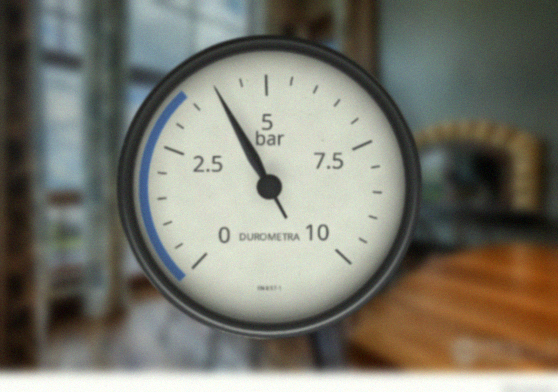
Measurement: 4 bar
